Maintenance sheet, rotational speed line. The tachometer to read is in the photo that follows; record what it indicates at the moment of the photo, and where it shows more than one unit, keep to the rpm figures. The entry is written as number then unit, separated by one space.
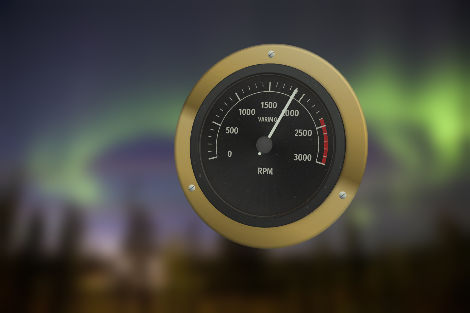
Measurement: 1900 rpm
